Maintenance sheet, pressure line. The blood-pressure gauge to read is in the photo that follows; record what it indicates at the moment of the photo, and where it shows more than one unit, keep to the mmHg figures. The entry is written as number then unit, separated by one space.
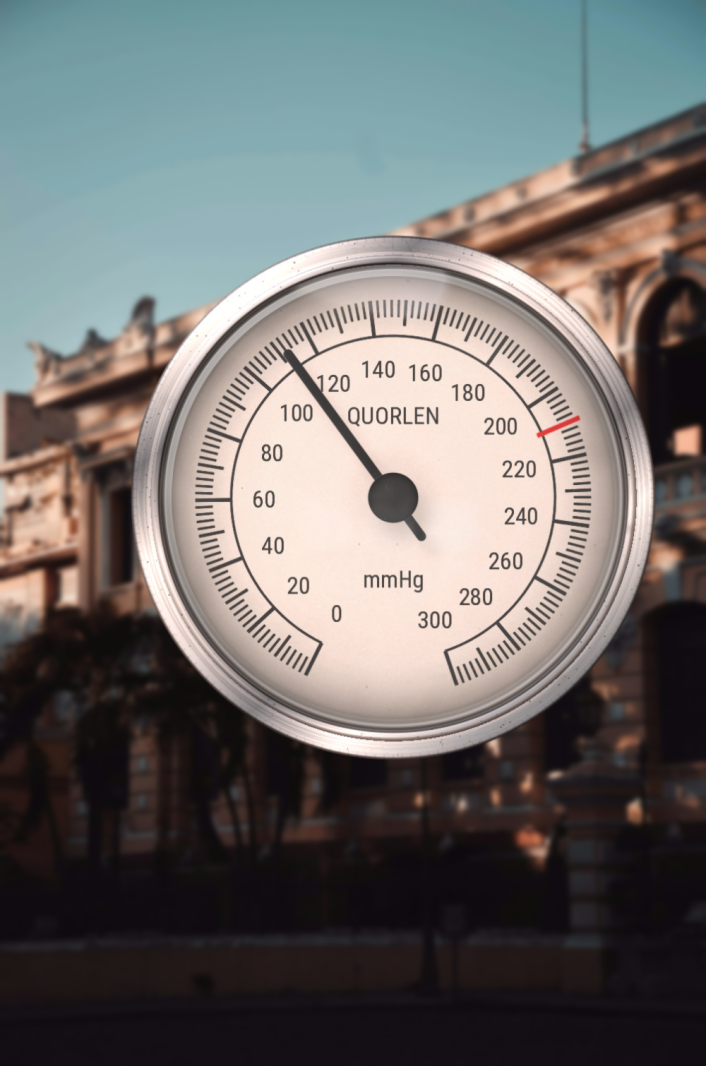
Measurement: 112 mmHg
